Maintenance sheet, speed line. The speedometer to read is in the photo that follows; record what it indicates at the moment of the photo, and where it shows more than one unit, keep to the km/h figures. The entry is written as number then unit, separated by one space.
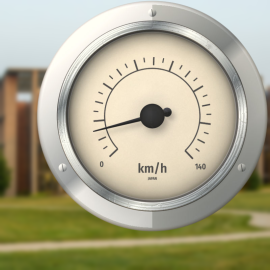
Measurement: 15 km/h
